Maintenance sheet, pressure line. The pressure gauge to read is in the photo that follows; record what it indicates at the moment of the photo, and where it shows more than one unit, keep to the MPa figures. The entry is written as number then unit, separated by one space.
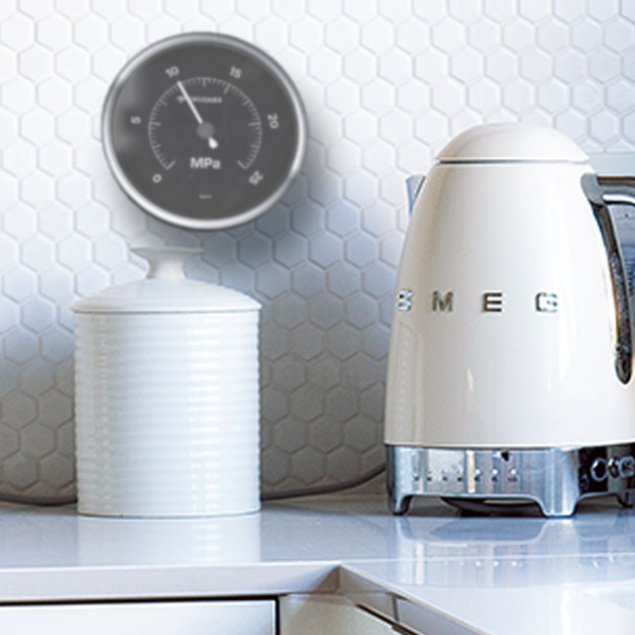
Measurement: 10 MPa
